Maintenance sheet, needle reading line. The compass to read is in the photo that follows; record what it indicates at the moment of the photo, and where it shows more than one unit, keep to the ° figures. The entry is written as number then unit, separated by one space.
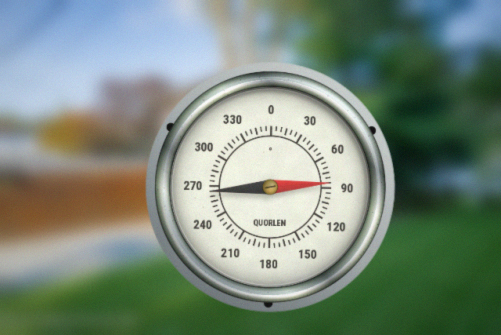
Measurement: 85 °
